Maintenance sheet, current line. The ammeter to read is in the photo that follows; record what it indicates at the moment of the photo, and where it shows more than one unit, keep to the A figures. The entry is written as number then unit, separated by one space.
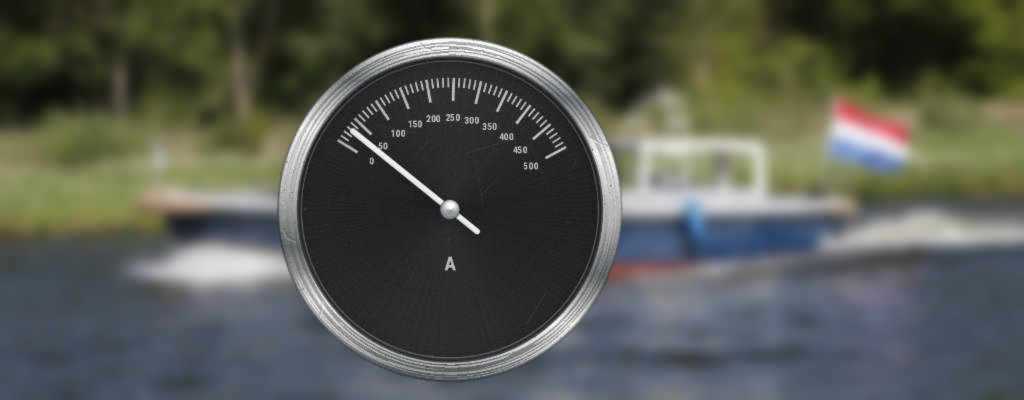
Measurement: 30 A
